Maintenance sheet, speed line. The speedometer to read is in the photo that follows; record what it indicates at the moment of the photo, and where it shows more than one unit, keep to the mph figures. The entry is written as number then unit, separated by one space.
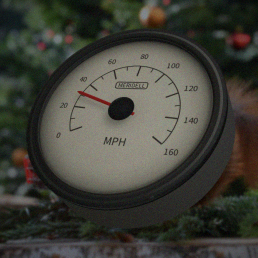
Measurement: 30 mph
